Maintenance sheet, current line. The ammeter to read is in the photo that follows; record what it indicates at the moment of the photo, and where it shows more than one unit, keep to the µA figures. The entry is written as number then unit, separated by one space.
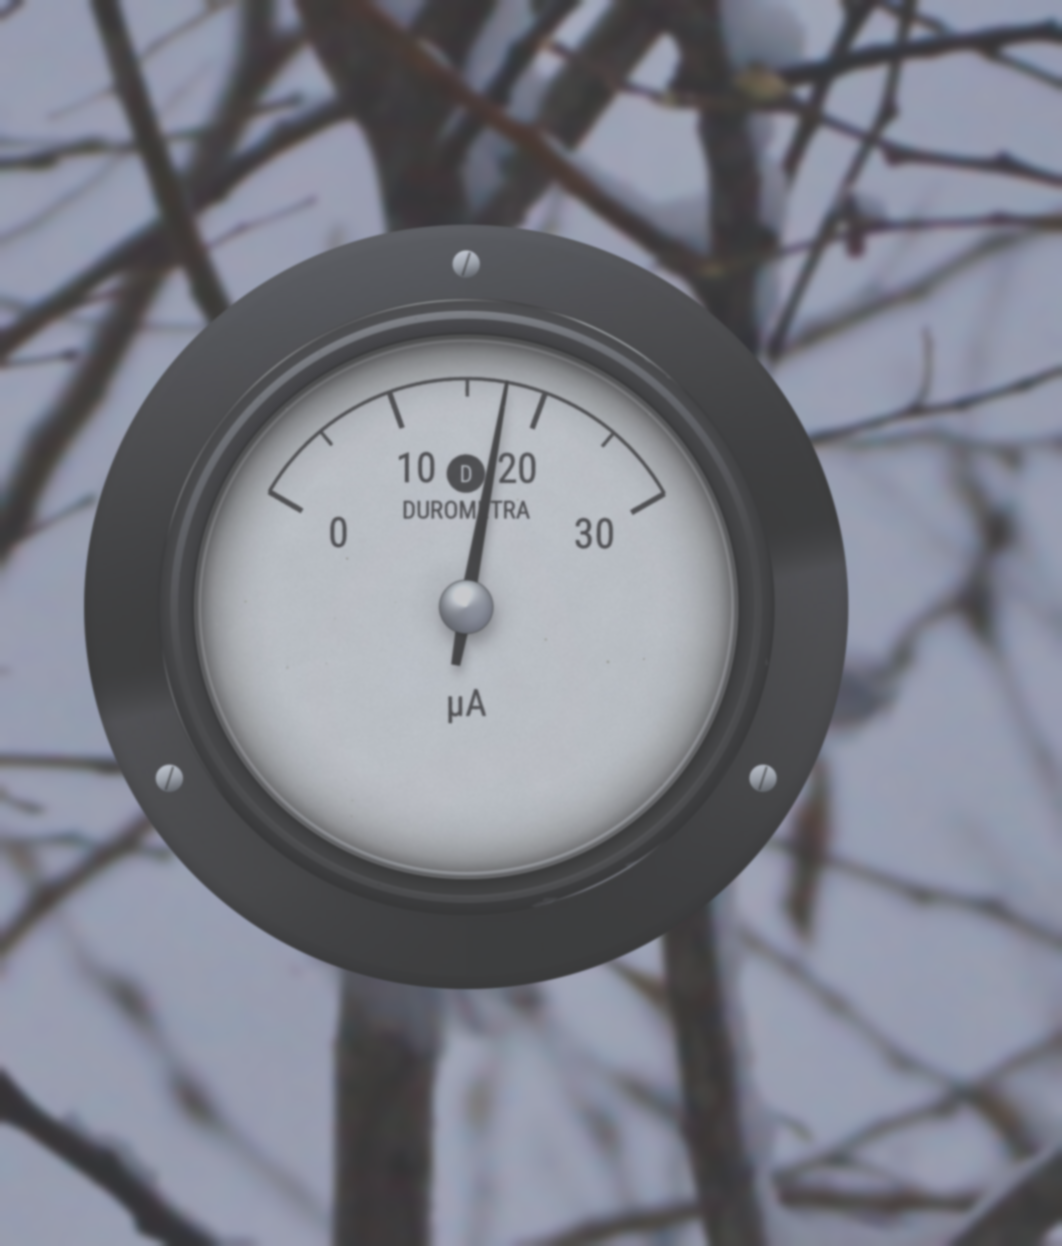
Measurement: 17.5 µA
